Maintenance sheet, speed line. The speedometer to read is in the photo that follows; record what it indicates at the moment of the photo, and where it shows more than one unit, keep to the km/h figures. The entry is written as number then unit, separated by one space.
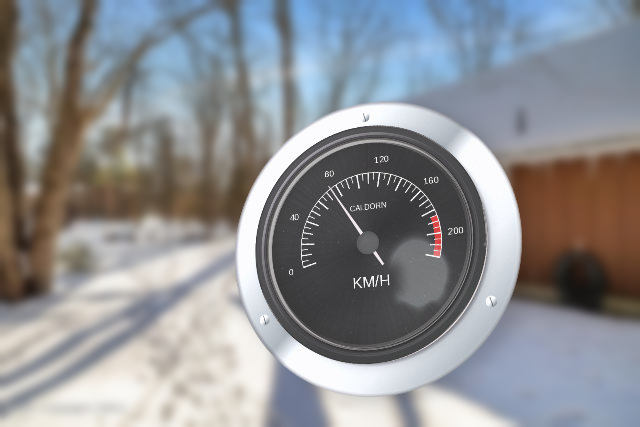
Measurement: 75 km/h
